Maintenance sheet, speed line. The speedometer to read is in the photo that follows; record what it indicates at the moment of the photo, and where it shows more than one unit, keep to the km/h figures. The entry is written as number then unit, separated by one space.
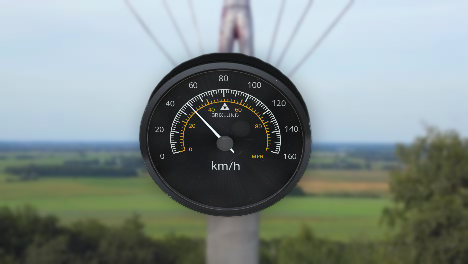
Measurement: 50 km/h
